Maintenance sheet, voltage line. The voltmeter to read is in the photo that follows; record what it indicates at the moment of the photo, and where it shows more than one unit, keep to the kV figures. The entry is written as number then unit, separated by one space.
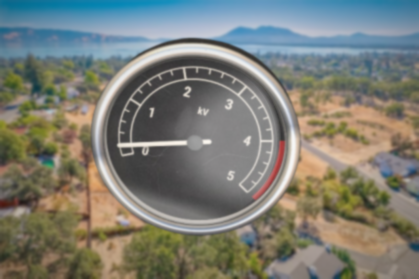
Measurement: 0.2 kV
